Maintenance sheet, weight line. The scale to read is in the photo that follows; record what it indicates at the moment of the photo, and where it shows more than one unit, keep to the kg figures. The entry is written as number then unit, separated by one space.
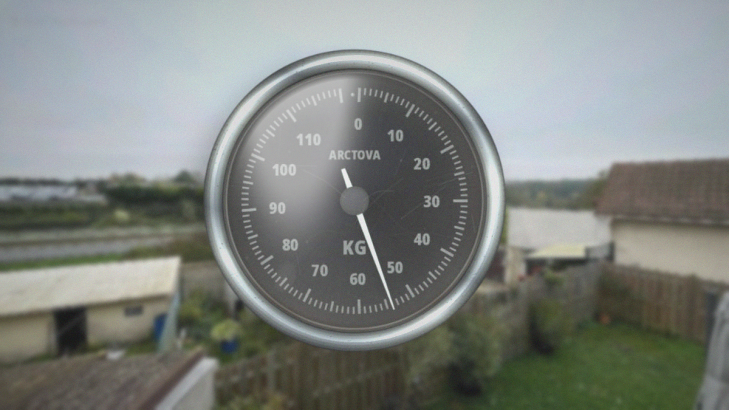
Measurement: 54 kg
